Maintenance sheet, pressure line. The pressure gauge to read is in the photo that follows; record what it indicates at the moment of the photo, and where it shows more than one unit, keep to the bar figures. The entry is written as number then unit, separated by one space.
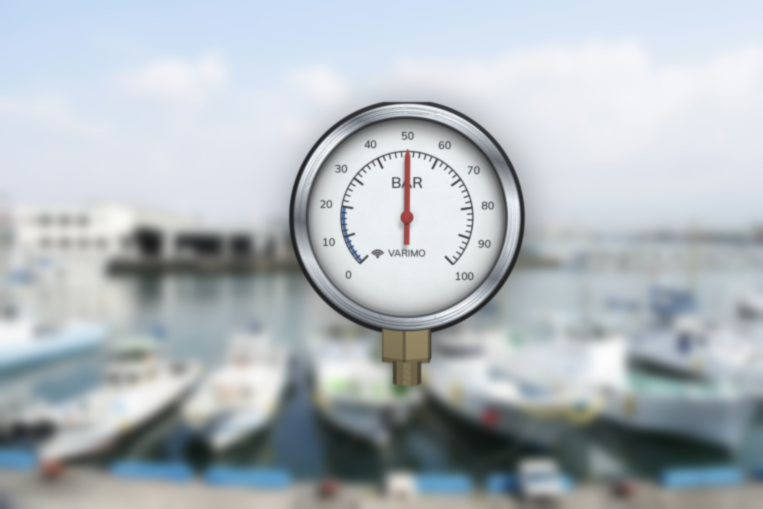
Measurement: 50 bar
